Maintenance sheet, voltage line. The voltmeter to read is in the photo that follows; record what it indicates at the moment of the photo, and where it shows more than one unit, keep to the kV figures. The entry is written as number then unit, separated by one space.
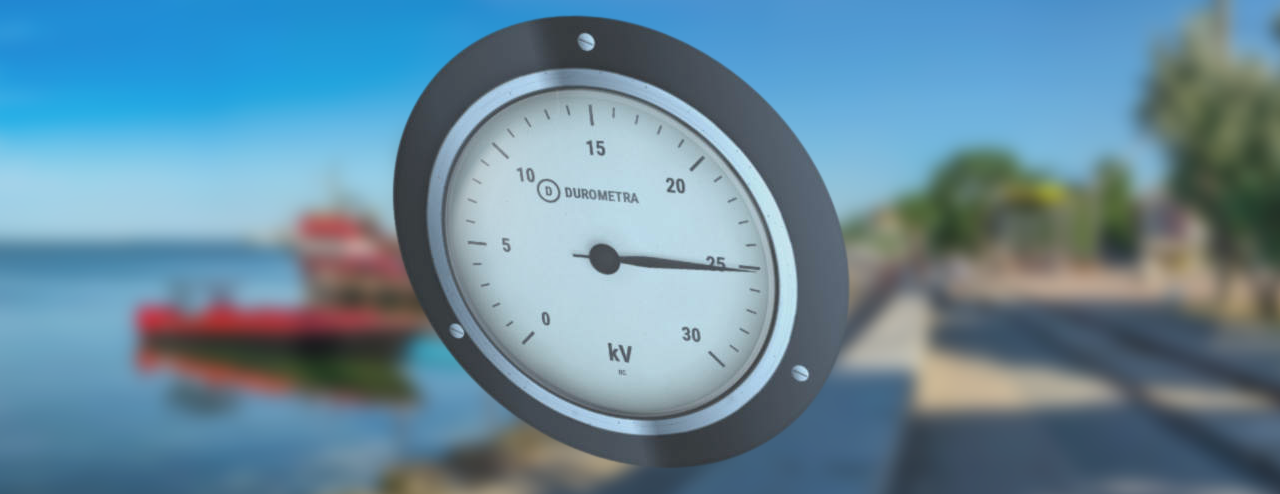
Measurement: 25 kV
